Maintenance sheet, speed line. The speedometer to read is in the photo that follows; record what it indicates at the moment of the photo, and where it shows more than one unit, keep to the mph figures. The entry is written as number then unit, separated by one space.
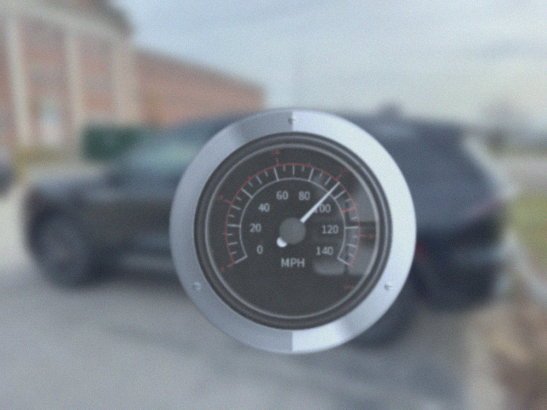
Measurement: 95 mph
